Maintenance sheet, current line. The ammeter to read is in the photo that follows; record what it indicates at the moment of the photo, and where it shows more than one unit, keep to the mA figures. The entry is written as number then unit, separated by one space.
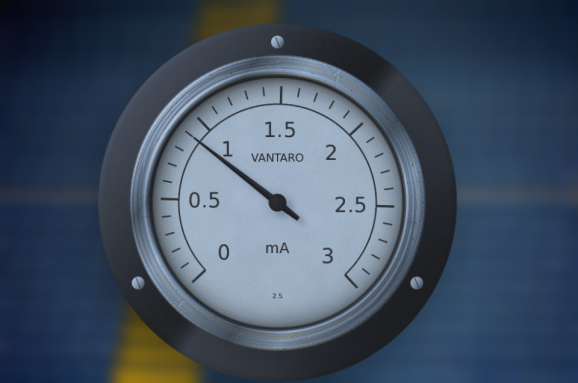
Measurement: 0.9 mA
